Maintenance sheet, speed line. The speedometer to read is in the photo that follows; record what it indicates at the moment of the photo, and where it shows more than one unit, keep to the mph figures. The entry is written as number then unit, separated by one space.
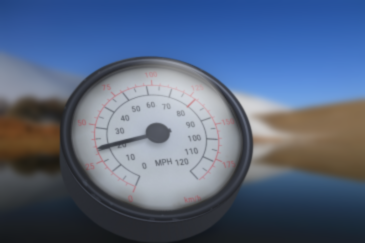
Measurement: 20 mph
